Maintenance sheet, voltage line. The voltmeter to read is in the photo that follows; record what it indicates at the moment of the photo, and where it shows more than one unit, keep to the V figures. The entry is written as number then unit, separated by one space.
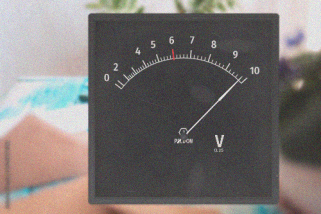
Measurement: 9.8 V
